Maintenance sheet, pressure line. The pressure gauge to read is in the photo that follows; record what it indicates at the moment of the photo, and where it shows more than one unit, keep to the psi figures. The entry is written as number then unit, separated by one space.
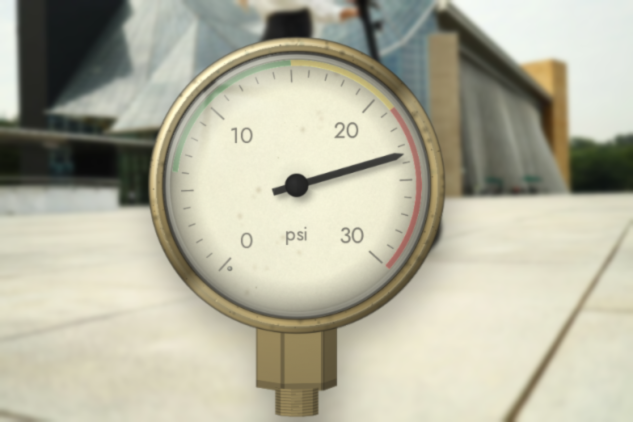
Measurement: 23.5 psi
